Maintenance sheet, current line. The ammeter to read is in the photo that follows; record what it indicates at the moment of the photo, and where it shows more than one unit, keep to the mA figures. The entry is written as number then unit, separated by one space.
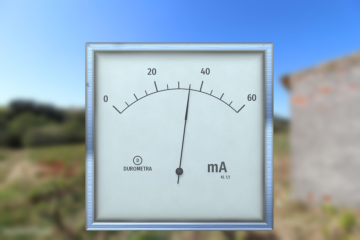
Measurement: 35 mA
